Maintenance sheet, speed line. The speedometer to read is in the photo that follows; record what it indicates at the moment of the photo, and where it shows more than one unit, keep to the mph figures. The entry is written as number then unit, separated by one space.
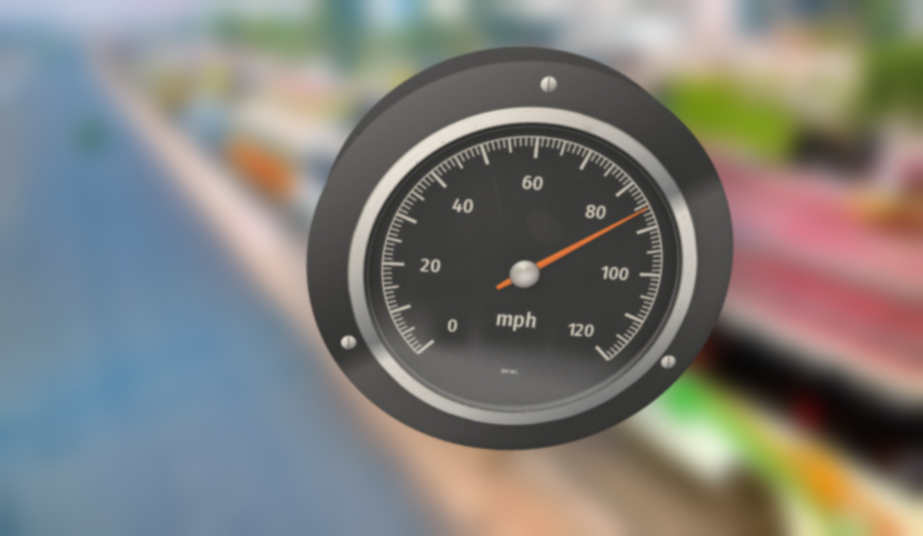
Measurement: 85 mph
